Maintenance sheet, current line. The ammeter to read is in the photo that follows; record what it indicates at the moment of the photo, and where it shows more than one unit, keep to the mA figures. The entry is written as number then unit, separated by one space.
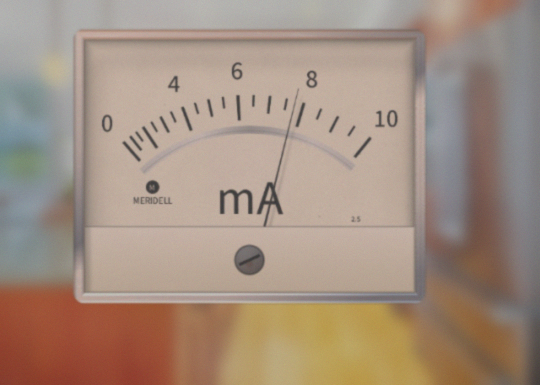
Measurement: 7.75 mA
